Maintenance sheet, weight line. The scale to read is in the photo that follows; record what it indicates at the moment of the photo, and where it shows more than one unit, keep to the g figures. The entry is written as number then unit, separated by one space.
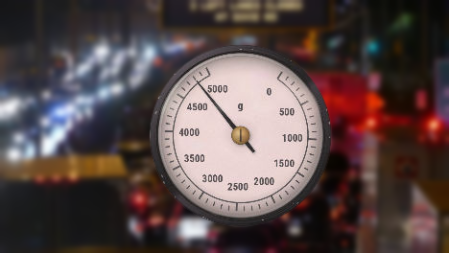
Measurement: 4800 g
